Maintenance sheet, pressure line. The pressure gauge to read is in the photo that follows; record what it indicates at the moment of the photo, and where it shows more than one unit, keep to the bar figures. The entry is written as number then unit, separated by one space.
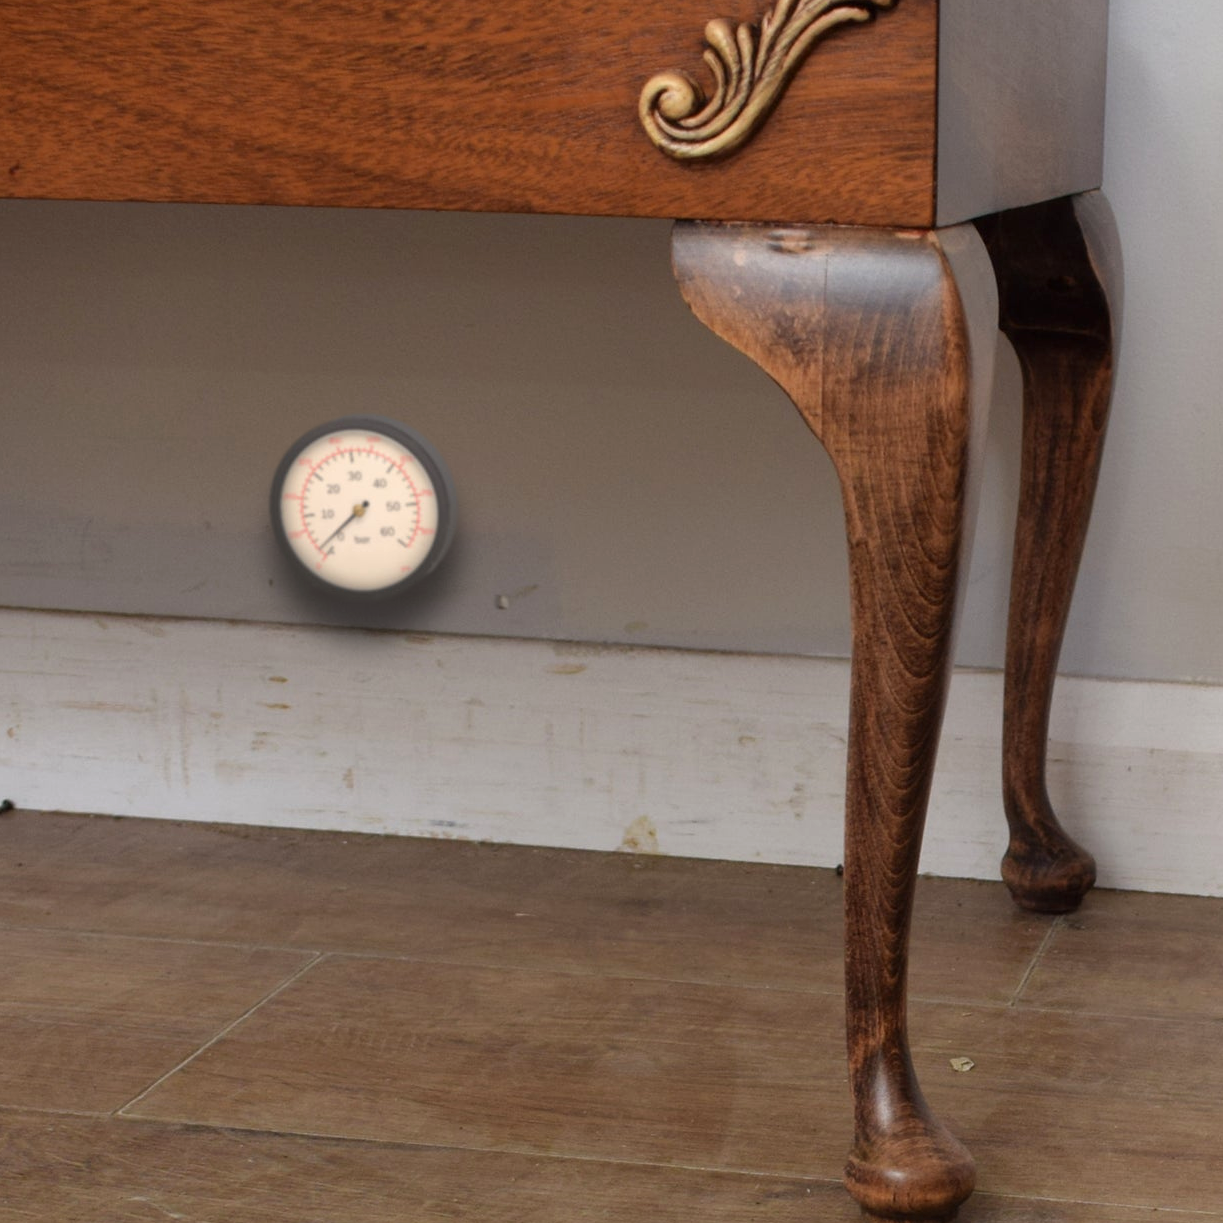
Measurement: 2 bar
